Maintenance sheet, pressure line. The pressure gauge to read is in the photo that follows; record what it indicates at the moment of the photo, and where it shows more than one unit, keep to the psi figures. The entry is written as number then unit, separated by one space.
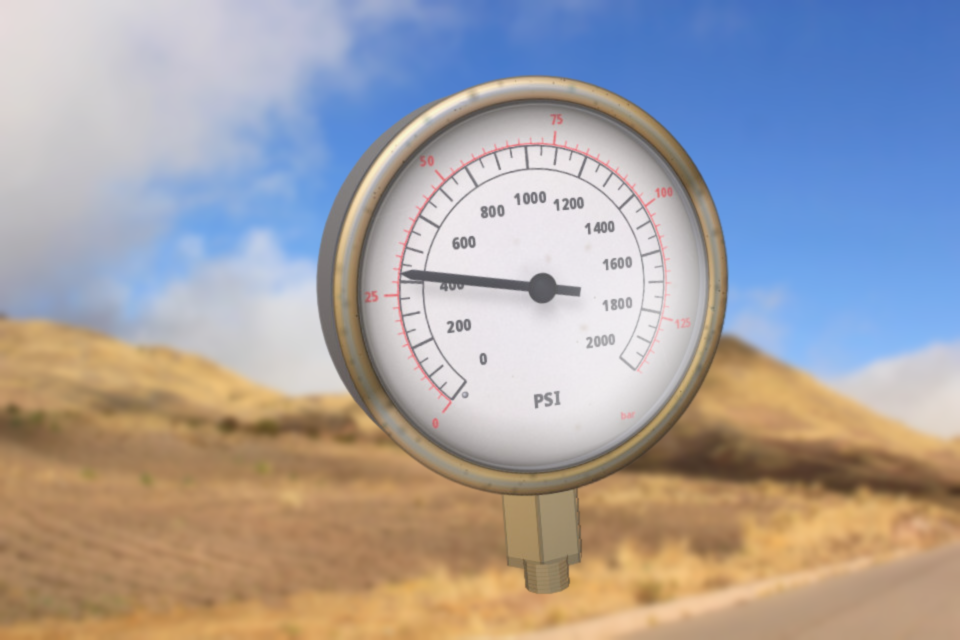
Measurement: 425 psi
